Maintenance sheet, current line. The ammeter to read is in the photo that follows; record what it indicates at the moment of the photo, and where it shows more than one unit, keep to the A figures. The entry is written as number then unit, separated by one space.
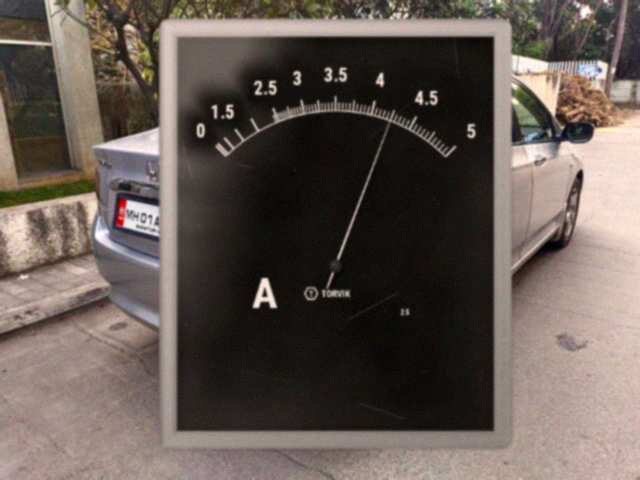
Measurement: 4.25 A
